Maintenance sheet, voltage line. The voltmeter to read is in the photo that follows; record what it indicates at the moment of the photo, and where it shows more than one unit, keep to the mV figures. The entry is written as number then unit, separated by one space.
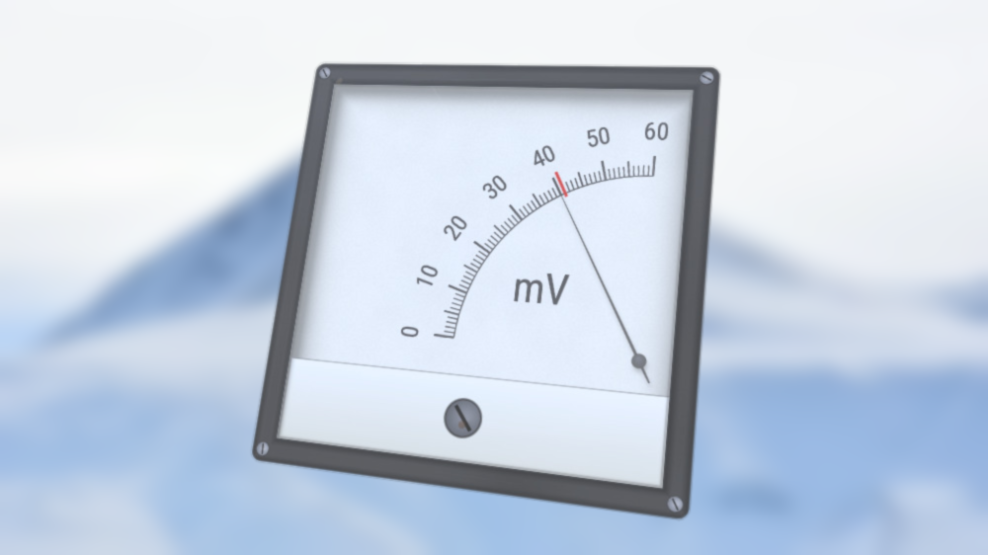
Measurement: 40 mV
